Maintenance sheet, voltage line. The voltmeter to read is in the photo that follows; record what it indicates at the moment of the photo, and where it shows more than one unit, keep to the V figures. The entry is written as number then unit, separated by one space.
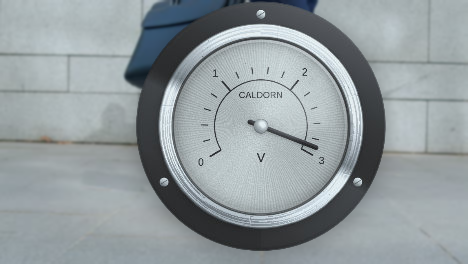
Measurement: 2.9 V
